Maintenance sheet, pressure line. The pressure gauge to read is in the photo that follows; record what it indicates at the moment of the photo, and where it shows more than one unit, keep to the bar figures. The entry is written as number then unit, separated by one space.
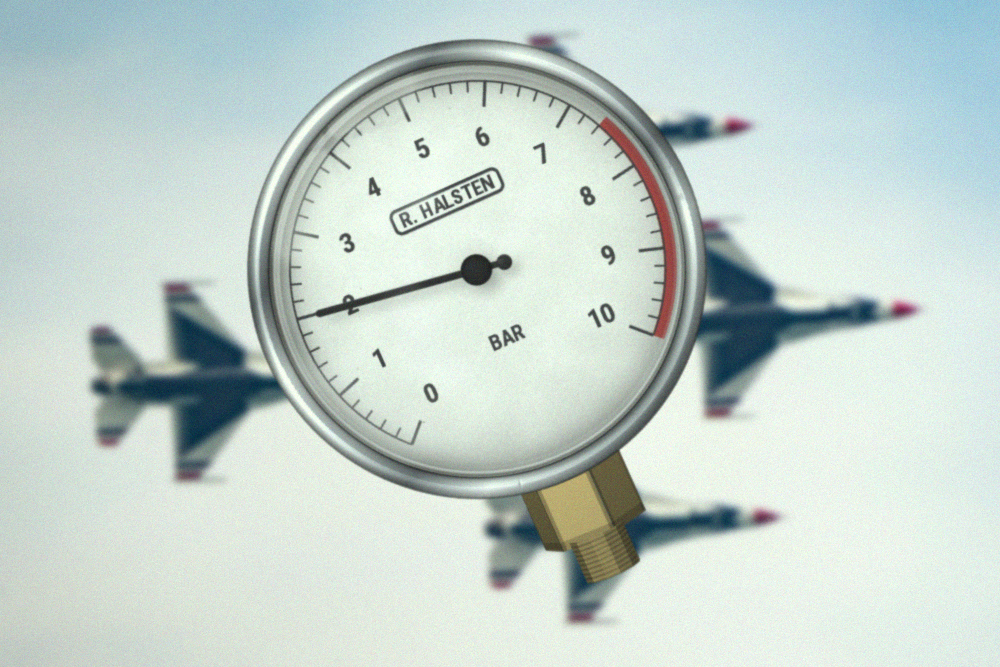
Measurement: 2 bar
